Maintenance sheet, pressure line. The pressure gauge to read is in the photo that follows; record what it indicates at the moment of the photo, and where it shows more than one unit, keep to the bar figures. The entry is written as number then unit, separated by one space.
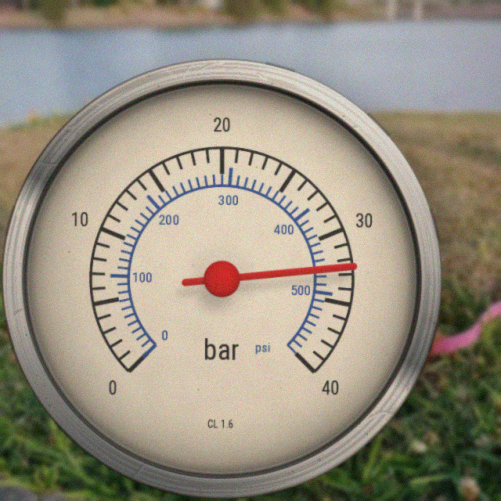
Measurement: 32.5 bar
